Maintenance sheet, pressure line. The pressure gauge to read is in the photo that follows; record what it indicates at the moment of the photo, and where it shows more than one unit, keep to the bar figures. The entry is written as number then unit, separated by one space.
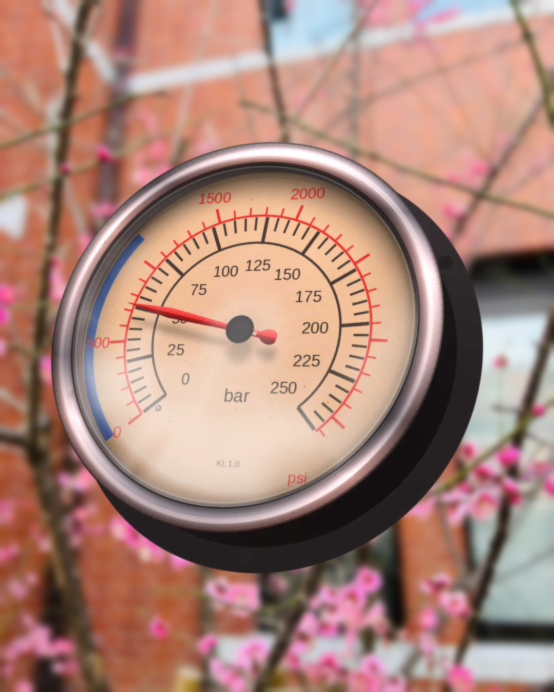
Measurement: 50 bar
